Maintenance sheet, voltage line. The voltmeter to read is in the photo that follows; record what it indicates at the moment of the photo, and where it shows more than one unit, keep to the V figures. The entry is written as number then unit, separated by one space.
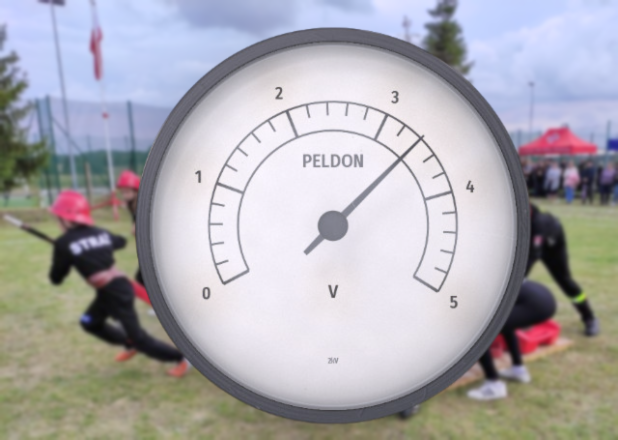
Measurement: 3.4 V
